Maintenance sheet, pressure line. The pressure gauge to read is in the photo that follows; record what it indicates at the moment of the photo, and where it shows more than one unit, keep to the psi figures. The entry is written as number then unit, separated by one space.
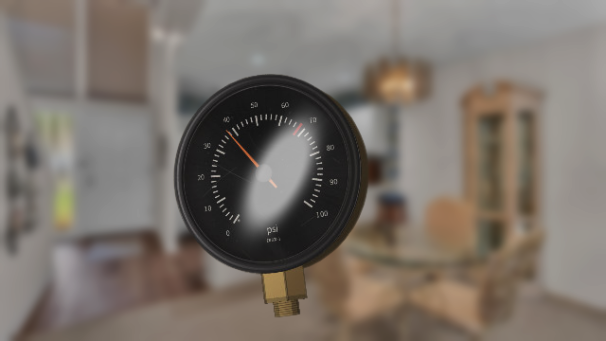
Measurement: 38 psi
